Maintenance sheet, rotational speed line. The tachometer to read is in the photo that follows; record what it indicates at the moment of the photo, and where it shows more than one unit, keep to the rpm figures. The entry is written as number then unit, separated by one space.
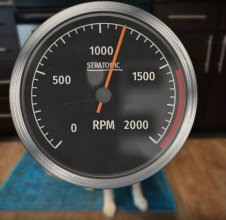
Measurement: 1150 rpm
